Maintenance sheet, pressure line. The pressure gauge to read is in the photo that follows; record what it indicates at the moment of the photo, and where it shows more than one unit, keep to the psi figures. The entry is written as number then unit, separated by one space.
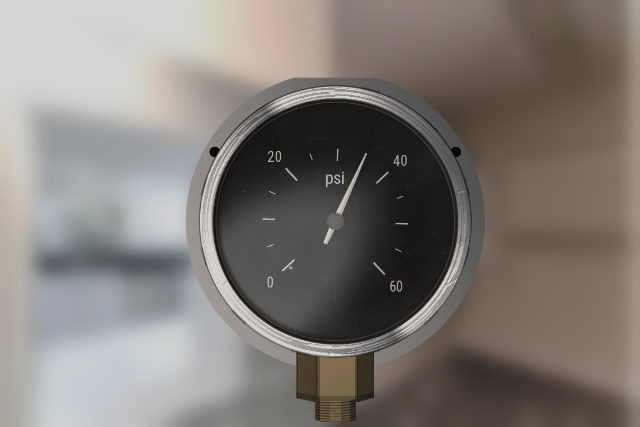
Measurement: 35 psi
